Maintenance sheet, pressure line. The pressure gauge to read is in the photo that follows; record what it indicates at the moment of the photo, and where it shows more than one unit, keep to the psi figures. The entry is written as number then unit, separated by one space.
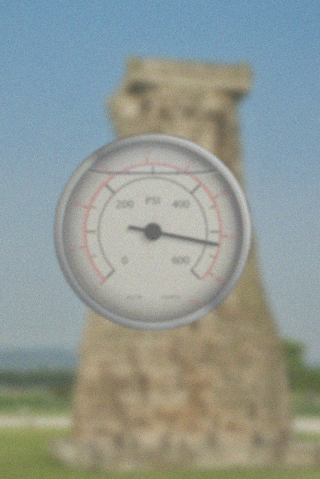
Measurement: 525 psi
